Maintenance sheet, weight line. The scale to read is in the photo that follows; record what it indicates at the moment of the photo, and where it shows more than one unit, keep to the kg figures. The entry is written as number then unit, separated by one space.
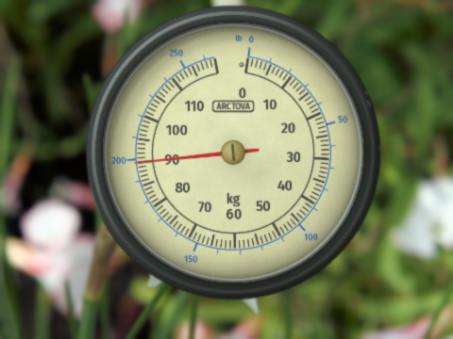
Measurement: 90 kg
